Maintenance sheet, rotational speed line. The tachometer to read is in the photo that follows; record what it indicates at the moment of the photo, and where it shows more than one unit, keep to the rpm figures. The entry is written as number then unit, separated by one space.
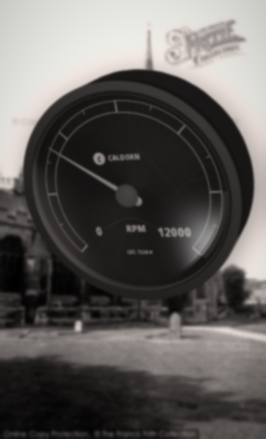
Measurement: 3500 rpm
